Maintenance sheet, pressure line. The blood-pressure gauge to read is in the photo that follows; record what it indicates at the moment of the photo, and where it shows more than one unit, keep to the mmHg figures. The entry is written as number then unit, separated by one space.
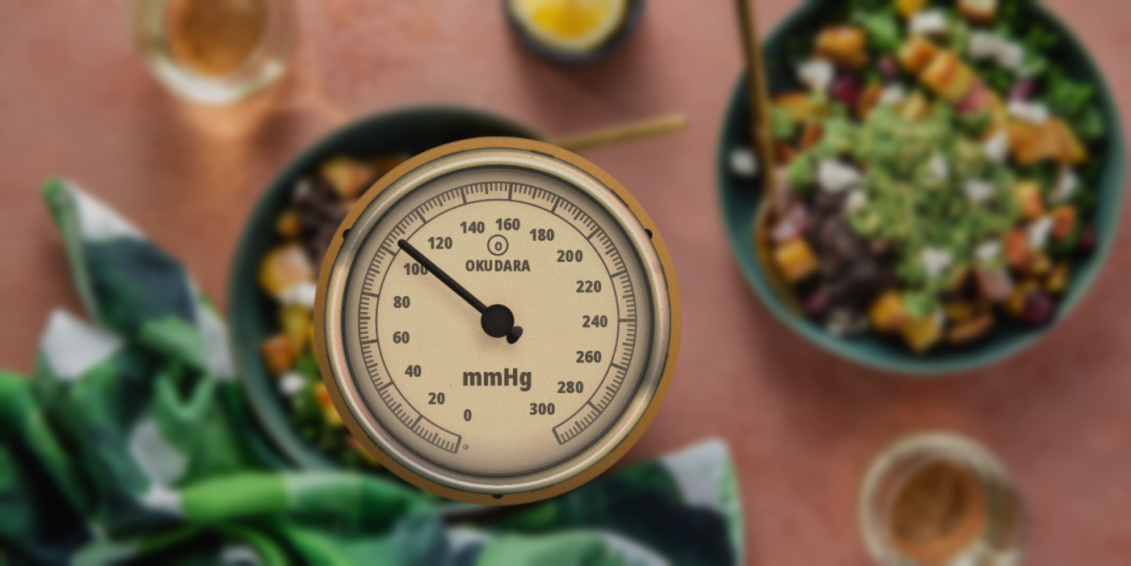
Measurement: 106 mmHg
